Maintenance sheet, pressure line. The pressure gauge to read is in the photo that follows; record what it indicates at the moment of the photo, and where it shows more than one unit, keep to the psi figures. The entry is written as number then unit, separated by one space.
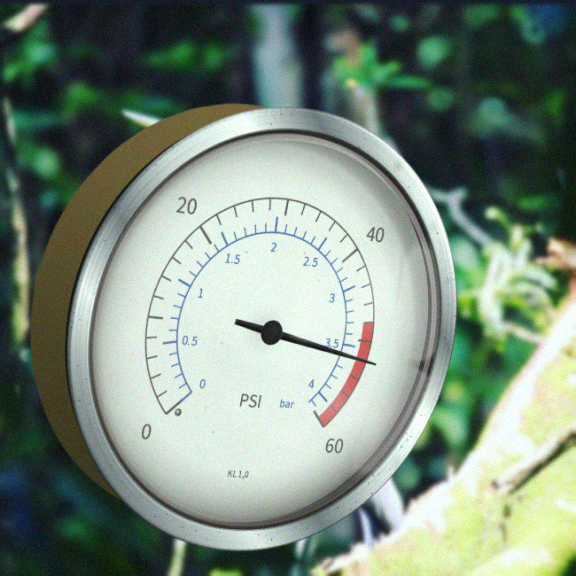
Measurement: 52 psi
